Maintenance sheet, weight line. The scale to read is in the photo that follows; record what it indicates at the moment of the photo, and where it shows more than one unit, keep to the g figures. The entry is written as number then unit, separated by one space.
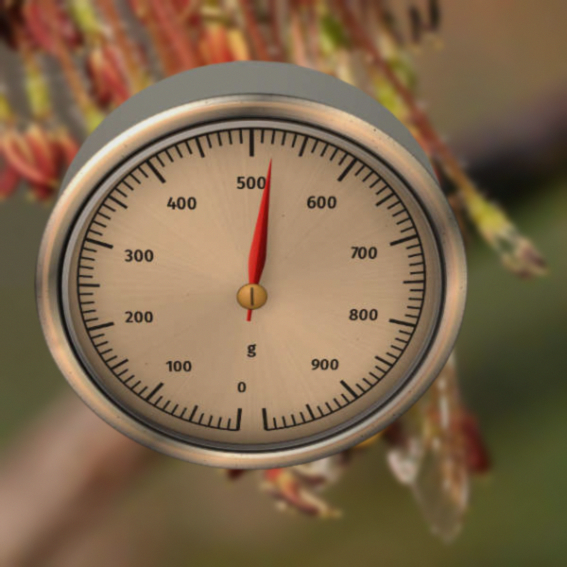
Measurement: 520 g
